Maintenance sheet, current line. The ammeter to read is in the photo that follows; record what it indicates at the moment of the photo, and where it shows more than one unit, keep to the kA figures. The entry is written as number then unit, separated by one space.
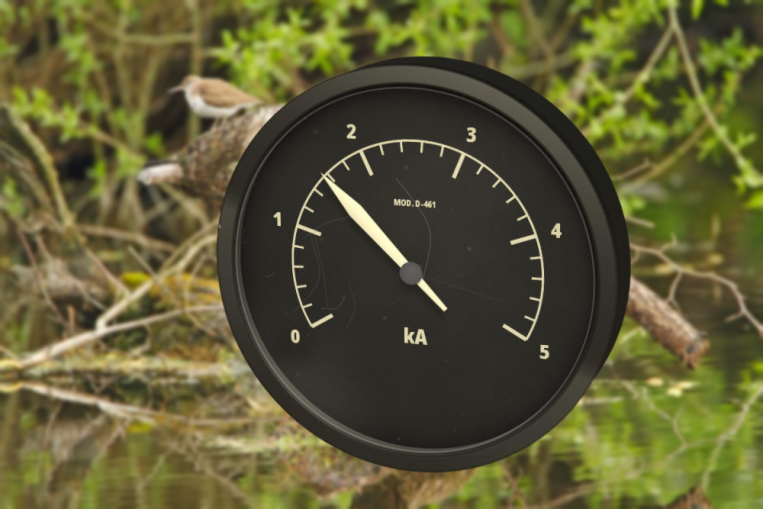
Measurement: 1.6 kA
